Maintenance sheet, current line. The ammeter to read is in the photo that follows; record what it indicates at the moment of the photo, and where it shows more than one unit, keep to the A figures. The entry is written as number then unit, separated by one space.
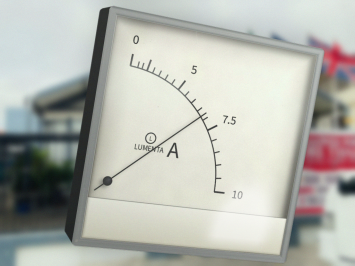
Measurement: 6.75 A
